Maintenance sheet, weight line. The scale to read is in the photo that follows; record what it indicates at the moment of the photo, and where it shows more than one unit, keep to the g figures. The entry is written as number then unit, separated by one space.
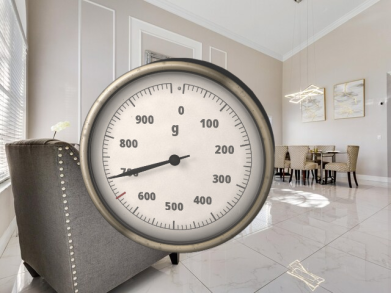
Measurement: 700 g
